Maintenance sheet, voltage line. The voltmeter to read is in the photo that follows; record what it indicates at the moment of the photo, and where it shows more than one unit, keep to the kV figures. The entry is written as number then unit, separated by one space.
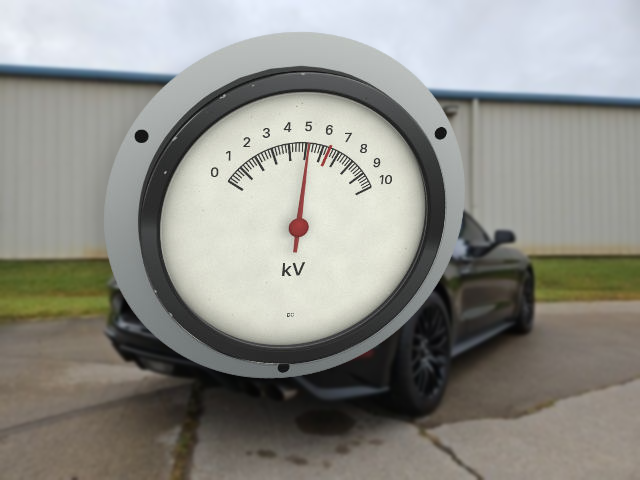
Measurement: 5 kV
